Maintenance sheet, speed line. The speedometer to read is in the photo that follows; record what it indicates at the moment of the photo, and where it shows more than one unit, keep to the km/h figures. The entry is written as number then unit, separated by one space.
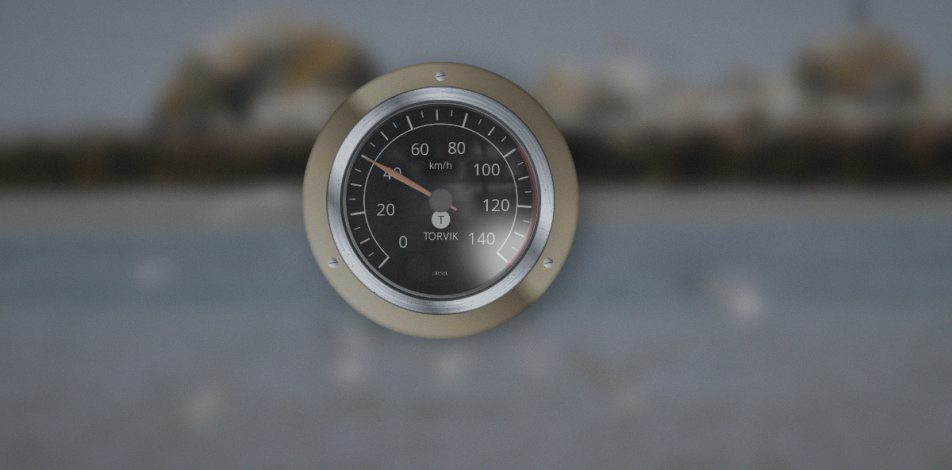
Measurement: 40 km/h
